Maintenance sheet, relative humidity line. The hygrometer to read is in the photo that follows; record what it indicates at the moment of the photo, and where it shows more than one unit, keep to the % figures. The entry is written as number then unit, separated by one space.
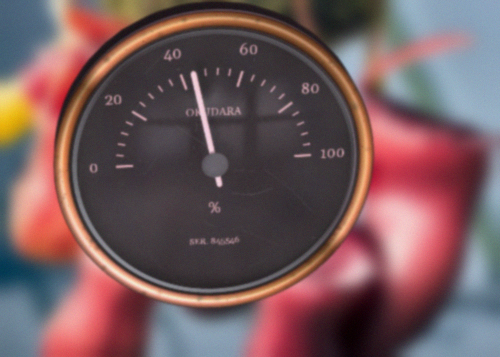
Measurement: 44 %
